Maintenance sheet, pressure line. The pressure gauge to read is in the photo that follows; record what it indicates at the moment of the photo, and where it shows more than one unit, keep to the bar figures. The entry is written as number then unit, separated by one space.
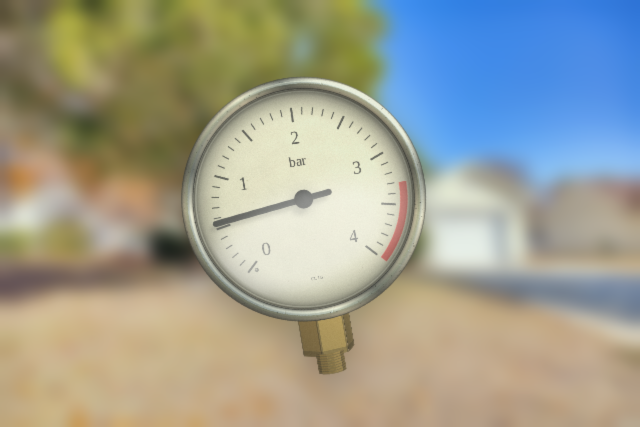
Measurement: 0.55 bar
